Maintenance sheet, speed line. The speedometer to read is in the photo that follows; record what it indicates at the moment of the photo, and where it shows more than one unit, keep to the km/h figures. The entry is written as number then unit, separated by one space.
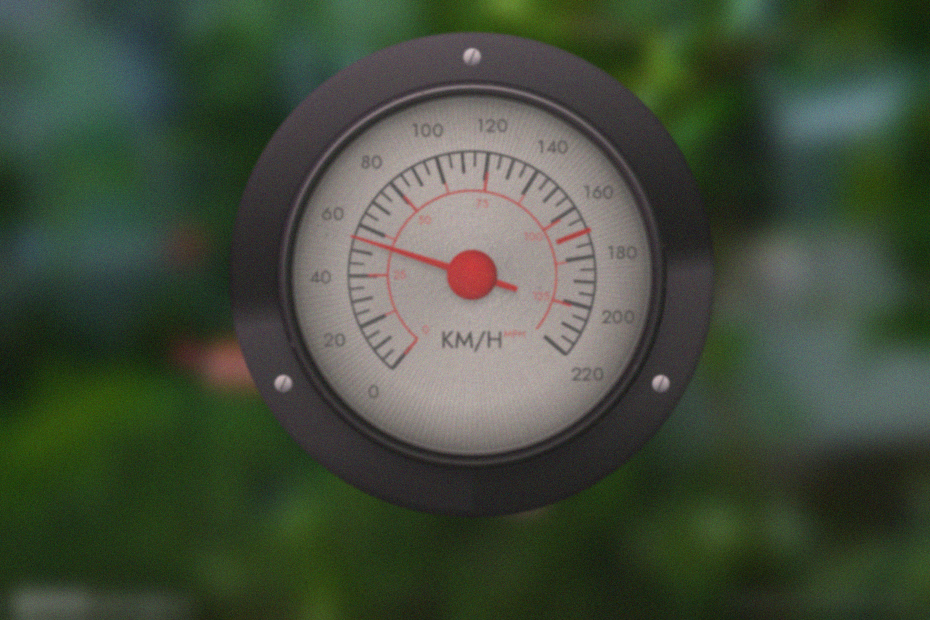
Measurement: 55 km/h
